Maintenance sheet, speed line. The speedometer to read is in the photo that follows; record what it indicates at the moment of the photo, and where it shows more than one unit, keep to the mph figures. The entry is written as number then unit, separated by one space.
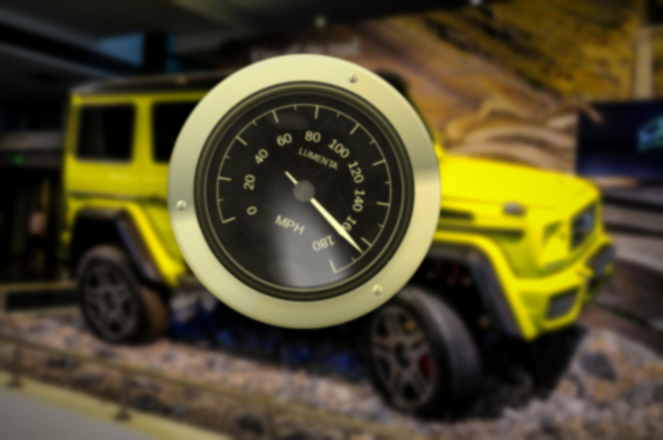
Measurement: 165 mph
